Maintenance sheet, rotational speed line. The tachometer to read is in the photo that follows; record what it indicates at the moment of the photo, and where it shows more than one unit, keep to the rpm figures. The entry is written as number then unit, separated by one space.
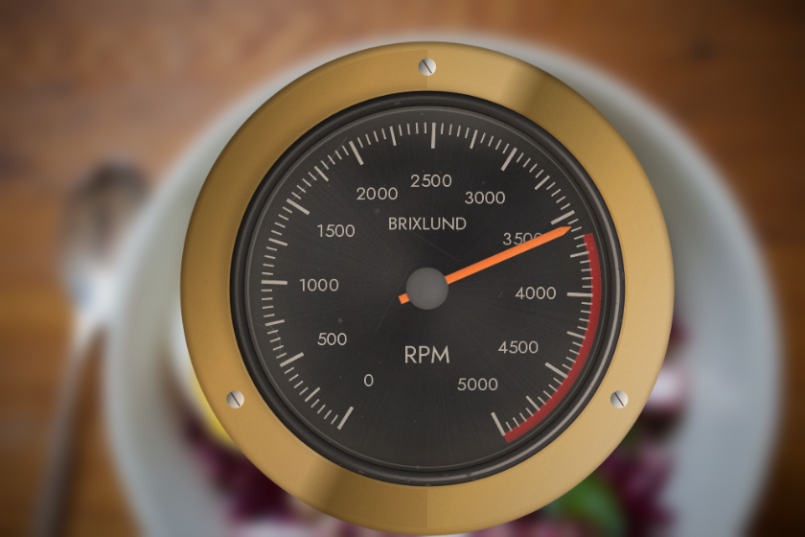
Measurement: 3575 rpm
